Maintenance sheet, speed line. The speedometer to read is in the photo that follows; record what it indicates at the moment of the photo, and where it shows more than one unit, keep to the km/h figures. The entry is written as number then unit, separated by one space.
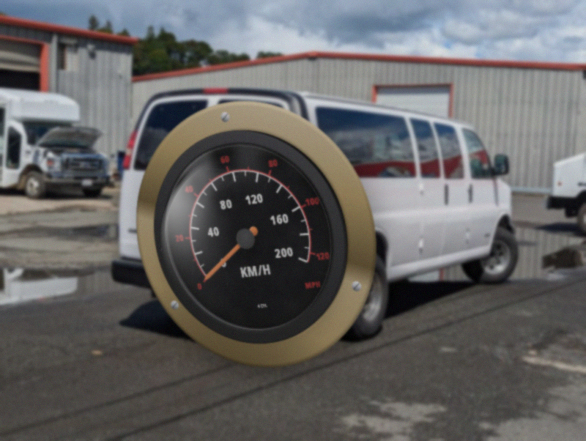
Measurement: 0 km/h
